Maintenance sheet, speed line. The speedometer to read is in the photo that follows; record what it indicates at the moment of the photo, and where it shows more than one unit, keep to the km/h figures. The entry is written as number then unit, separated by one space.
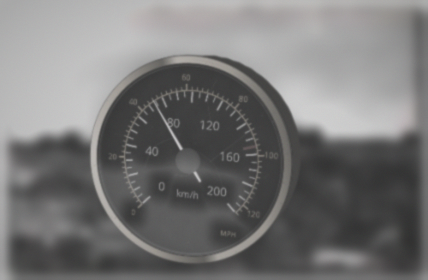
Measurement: 75 km/h
